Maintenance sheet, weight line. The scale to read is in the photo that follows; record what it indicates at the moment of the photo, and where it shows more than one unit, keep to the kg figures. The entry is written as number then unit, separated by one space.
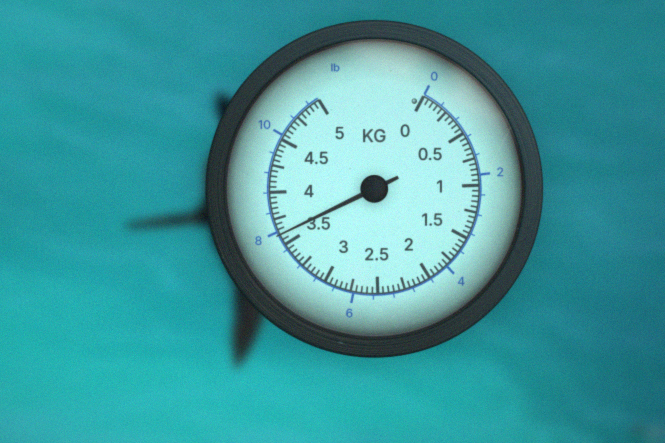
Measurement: 3.6 kg
